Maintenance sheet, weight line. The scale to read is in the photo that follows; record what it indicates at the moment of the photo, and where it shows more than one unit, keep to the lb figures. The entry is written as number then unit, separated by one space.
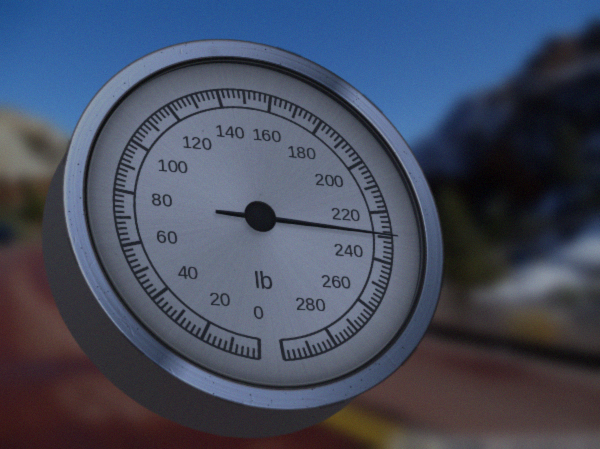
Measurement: 230 lb
